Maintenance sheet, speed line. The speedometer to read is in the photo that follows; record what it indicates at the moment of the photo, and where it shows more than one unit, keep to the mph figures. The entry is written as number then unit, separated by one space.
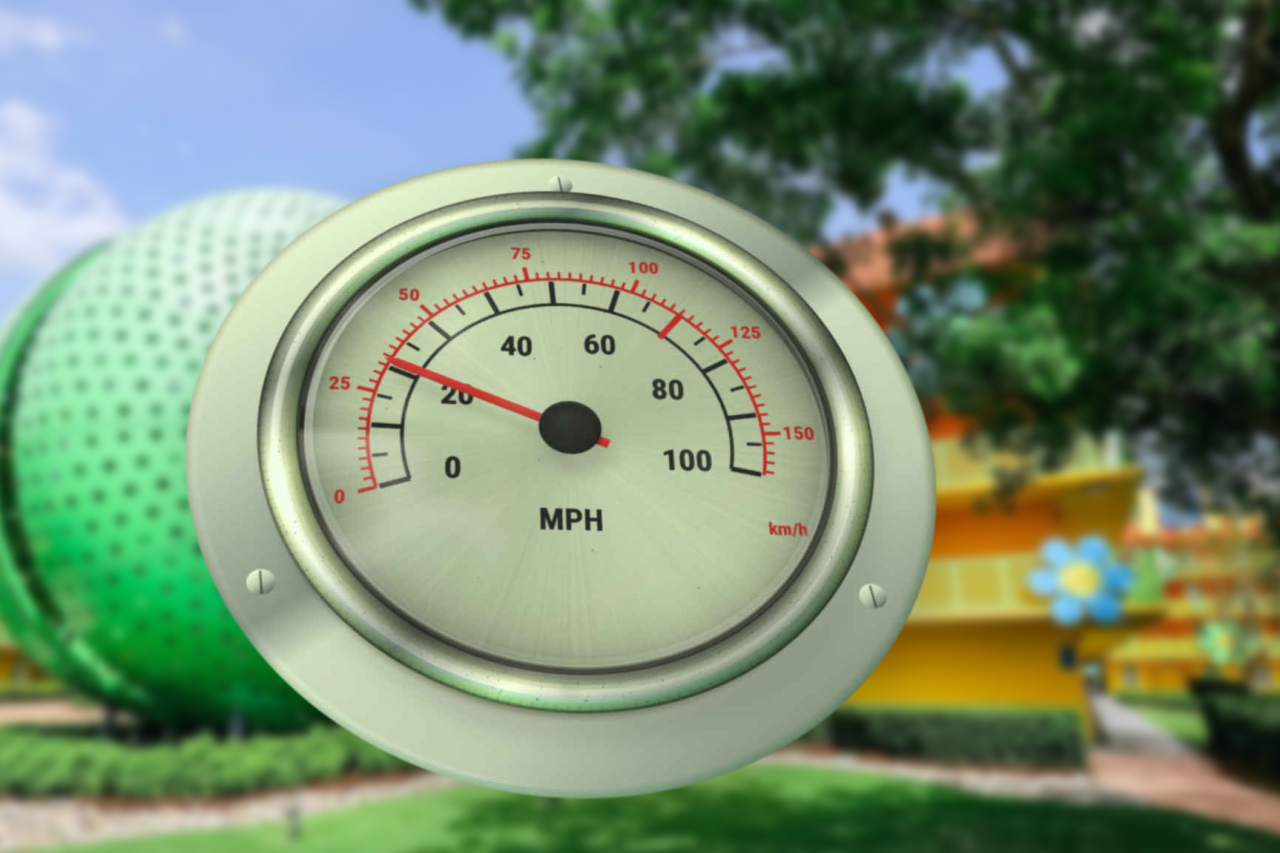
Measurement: 20 mph
